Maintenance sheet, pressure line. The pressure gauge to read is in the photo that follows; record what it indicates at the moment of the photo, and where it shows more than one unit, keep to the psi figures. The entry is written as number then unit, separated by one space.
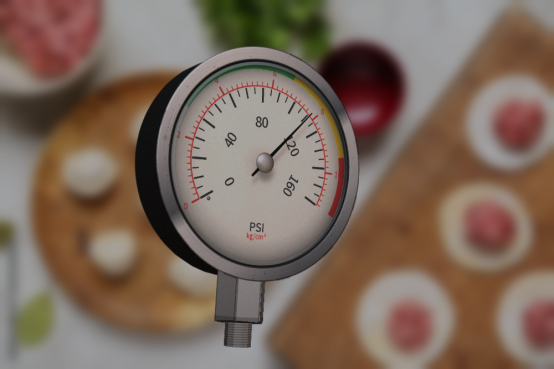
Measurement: 110 psi
